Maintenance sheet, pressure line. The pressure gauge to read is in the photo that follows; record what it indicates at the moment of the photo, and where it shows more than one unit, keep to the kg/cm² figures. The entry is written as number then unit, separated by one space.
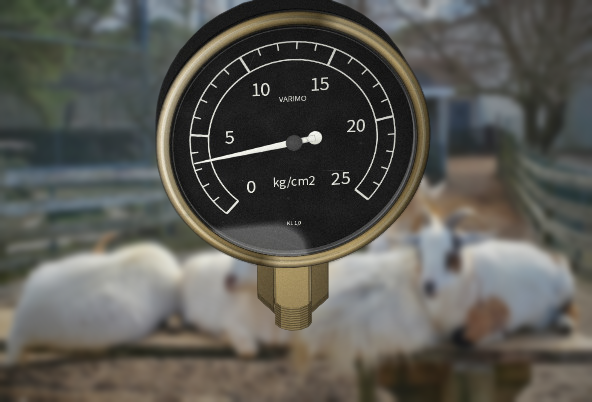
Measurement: 3.5 kg/cm²
